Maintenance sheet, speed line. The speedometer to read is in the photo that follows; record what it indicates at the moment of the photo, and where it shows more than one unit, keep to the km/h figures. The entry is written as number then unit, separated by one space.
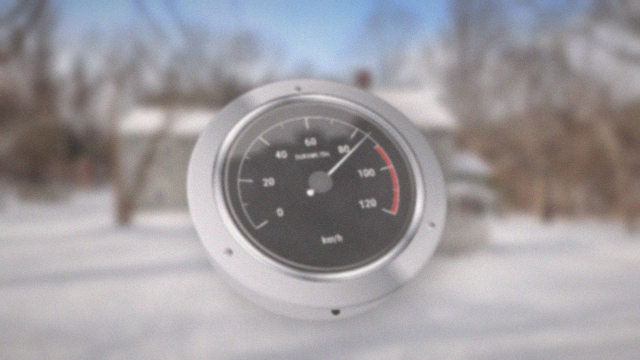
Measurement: 85 km/h
